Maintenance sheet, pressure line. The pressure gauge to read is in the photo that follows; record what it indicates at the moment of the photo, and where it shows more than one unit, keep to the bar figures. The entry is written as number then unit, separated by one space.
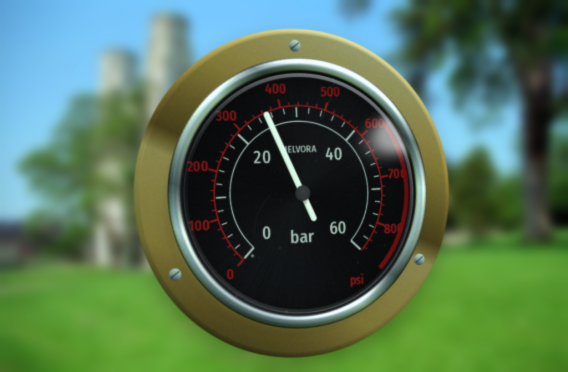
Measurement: 25 bar
